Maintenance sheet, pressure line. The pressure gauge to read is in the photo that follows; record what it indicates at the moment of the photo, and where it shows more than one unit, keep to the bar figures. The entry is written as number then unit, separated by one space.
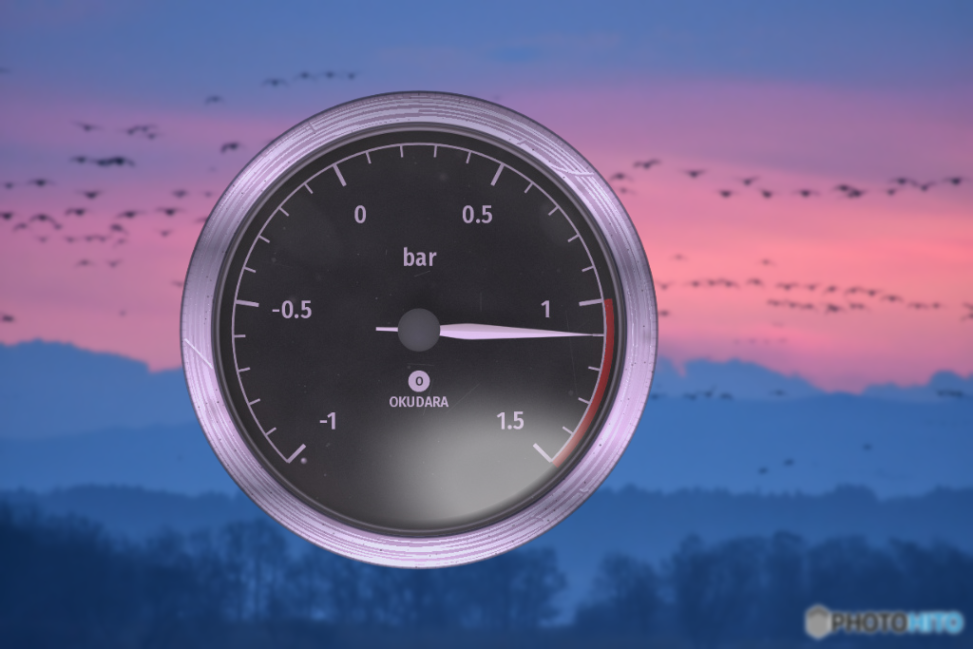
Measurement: 1.1 bar
